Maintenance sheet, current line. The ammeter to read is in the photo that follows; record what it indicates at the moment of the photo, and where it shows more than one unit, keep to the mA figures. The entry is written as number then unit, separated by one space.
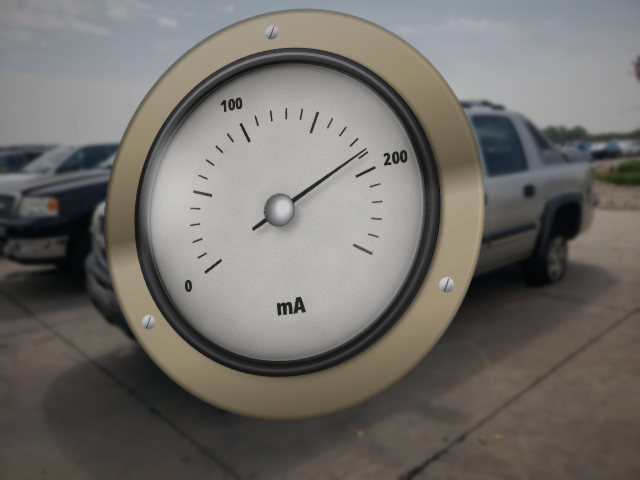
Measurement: 190 mA
